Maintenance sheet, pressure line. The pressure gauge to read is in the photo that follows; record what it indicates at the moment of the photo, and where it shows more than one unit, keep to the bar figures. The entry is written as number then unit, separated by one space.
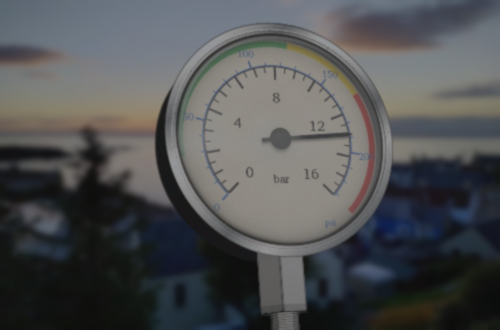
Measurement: 13 bar
